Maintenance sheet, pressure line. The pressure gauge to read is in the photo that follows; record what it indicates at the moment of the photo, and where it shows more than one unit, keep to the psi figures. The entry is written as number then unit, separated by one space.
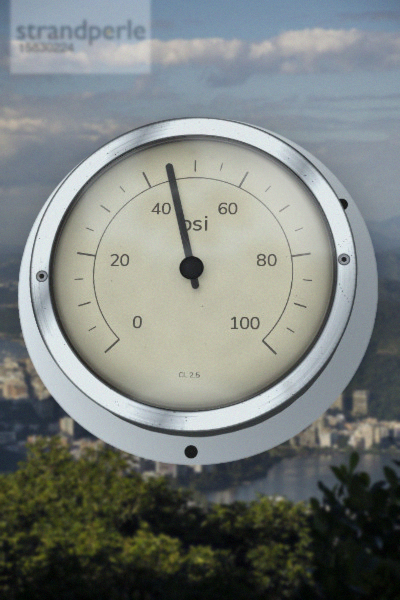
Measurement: 45 psi
